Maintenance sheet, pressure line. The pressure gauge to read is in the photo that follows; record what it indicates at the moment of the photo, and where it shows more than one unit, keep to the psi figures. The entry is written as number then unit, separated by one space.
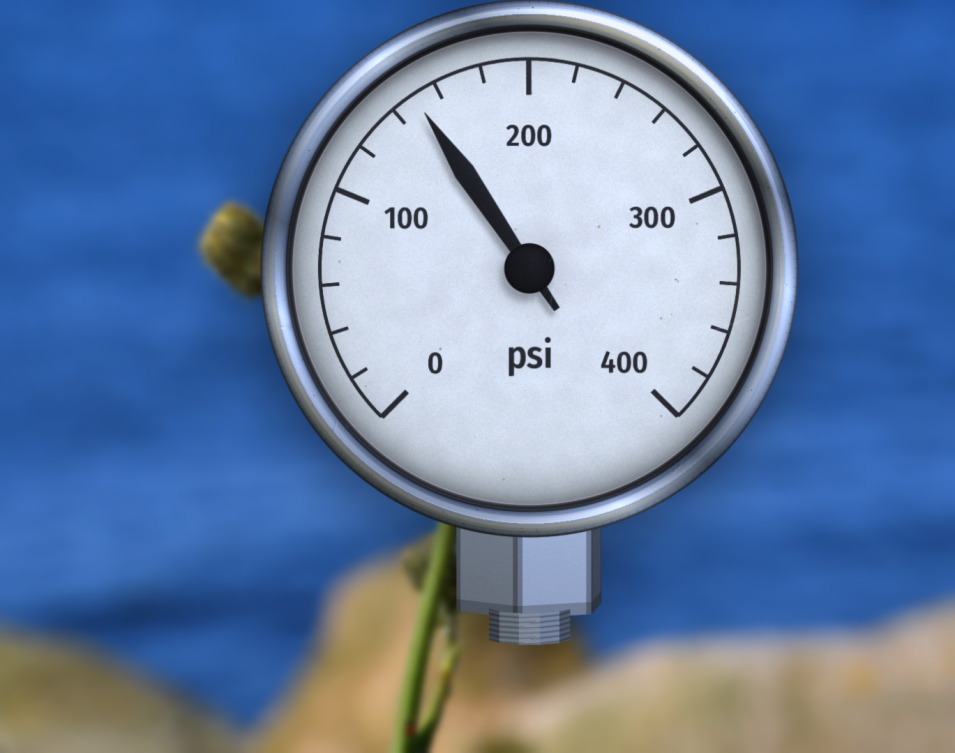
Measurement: 150 psi
